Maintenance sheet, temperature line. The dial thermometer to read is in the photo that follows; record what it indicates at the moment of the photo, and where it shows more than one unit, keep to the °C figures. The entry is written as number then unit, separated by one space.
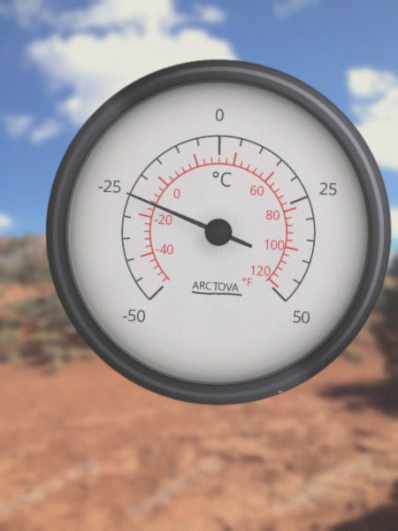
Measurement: -25 °C
